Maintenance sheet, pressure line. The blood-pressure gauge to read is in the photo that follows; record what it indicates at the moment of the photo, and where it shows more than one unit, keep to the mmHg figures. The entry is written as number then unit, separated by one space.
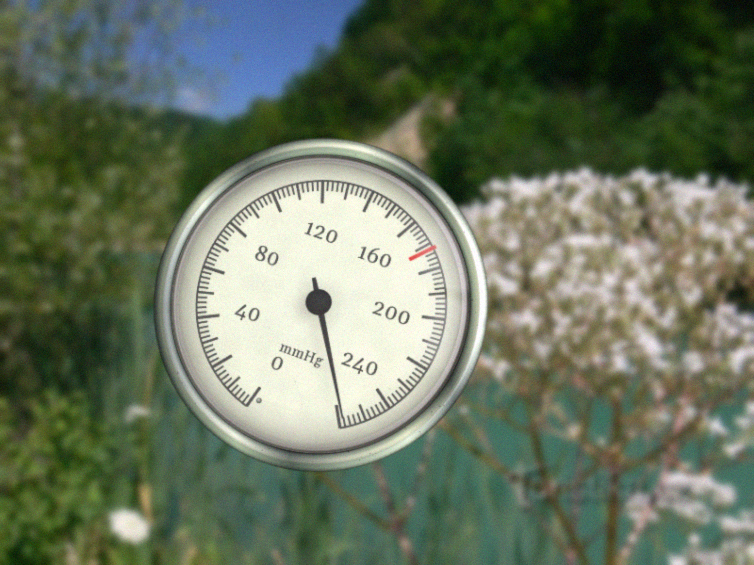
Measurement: 258 mmHg
